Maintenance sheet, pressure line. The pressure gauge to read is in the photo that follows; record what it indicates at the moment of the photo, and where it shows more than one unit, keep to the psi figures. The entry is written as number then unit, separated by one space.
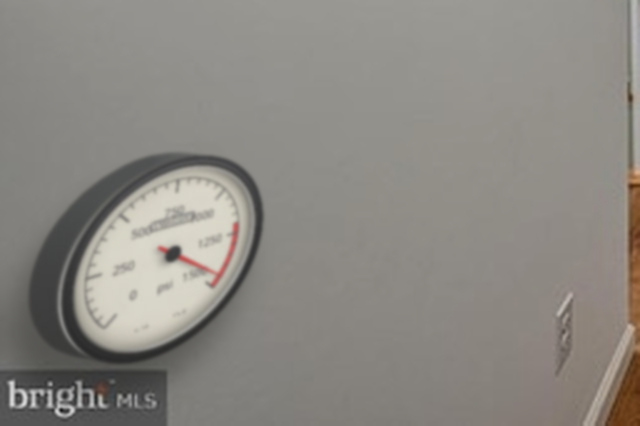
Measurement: 1450 psi
